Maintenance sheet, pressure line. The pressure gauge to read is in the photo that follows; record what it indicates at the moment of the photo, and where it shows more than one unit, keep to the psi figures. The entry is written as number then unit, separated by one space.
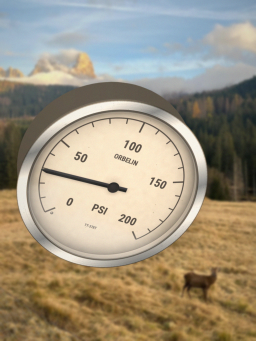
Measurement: 30 psi
